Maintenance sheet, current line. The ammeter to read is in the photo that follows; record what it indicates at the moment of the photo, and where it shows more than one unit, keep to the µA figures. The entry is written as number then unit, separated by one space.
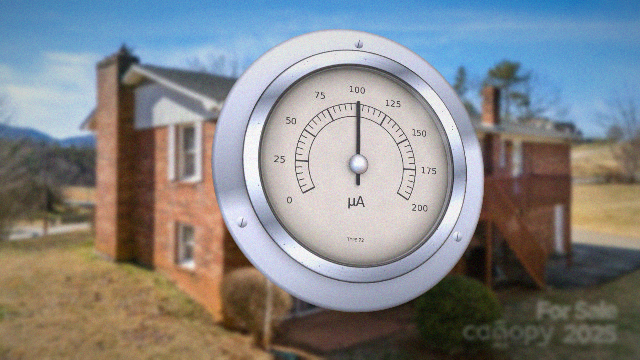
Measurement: 100 µA
